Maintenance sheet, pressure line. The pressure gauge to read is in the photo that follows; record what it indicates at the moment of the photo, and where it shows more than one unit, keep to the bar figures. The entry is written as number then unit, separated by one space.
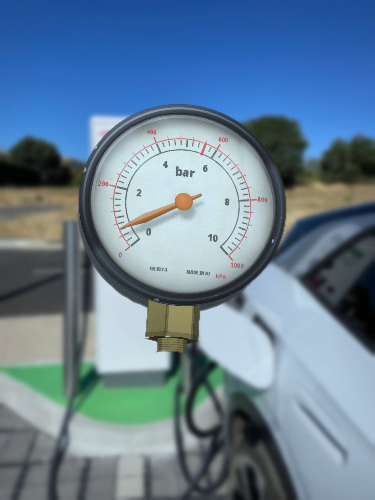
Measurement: 0.6 bar
